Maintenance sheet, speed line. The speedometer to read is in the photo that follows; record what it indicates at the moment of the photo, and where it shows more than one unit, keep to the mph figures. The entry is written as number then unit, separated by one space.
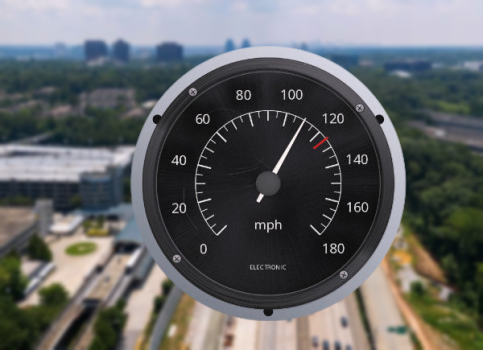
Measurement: 110 mph
